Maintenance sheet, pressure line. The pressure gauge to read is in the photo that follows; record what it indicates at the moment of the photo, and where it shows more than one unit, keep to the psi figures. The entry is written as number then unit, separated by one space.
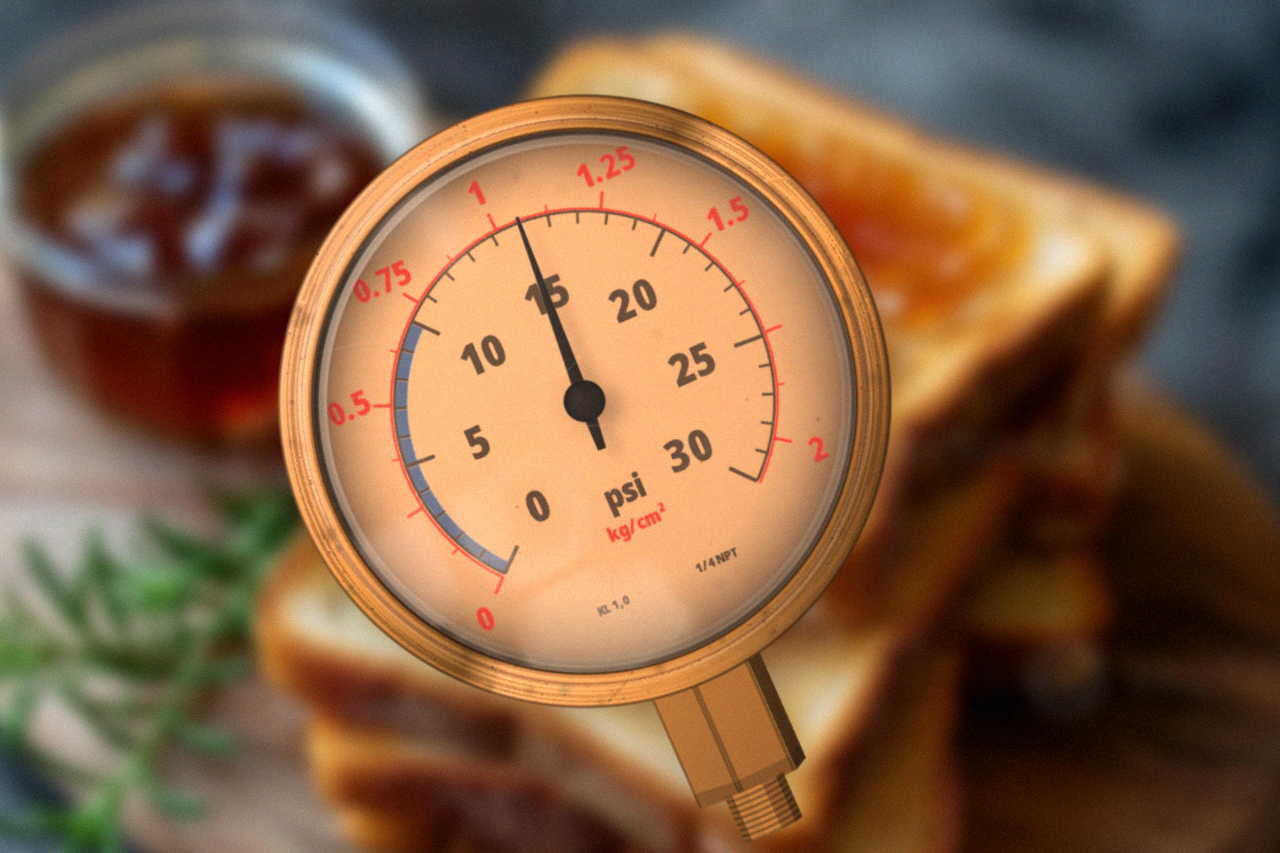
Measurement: 15 psi
